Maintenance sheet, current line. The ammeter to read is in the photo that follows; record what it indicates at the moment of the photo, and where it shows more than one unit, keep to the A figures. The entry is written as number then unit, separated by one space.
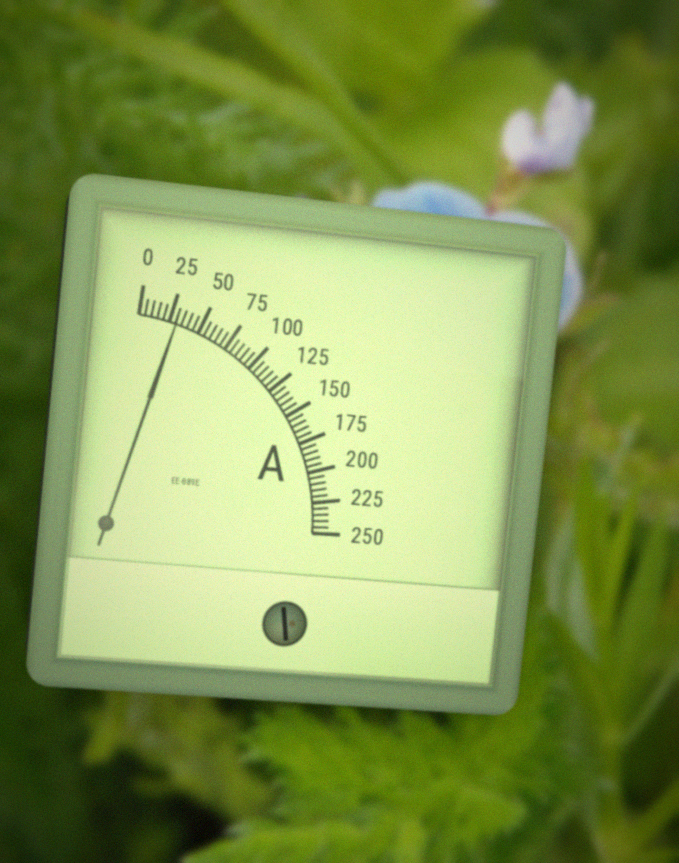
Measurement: 30 A
